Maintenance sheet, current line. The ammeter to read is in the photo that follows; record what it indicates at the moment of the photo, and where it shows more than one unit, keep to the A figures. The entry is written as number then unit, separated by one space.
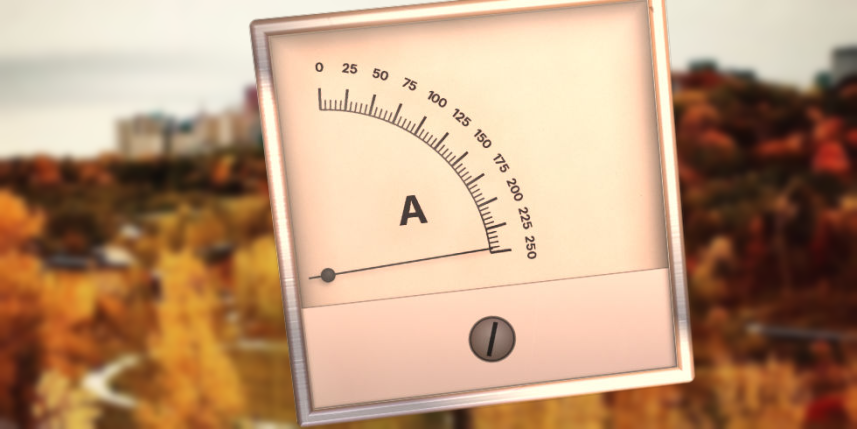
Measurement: 245 A
